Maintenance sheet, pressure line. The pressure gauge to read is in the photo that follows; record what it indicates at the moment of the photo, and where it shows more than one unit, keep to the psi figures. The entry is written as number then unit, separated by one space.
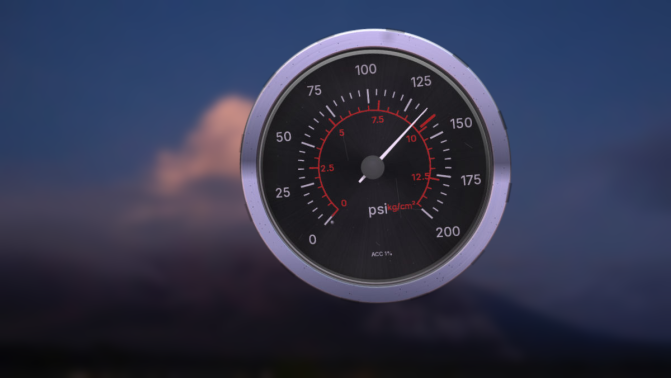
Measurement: 135 psi
